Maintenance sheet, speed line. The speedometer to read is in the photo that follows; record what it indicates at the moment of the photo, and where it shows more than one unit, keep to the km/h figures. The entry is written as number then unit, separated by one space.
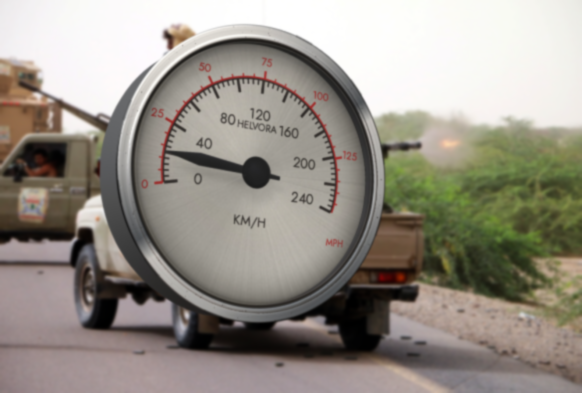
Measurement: 20 km/h
